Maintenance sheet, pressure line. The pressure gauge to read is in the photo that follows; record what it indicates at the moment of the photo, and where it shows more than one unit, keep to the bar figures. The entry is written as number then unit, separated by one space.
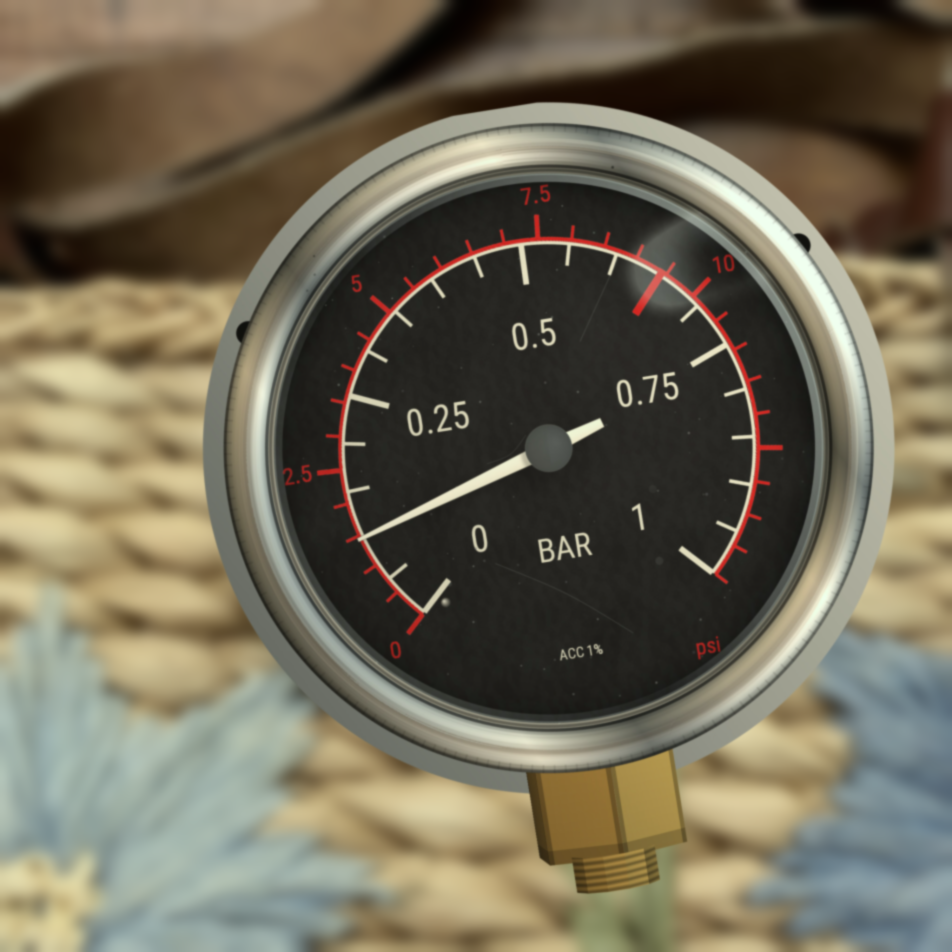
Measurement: 0.1 bar
